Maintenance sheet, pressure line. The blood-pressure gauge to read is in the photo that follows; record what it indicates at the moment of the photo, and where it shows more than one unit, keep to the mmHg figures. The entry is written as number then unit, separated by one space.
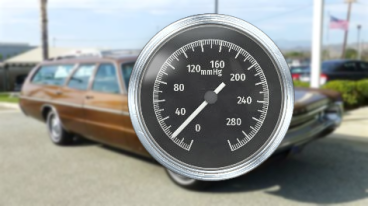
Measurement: 20 mmHg
